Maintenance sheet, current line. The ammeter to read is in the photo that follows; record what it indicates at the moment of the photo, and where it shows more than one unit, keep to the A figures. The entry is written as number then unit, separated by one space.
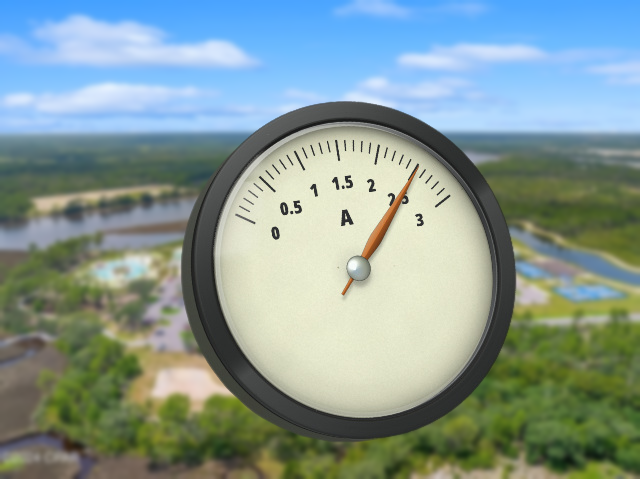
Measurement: 2.5 A
